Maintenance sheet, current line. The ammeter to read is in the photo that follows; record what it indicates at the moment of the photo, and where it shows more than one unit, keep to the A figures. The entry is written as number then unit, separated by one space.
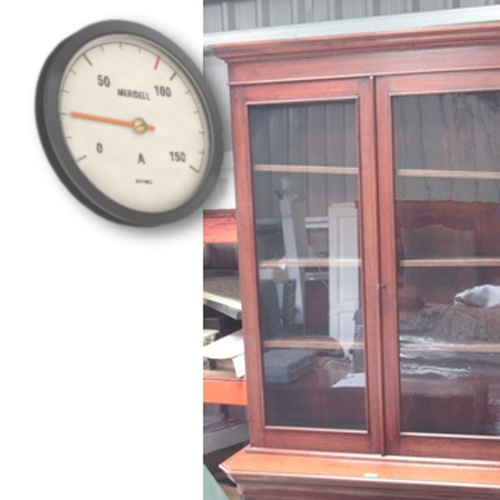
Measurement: 20 A
